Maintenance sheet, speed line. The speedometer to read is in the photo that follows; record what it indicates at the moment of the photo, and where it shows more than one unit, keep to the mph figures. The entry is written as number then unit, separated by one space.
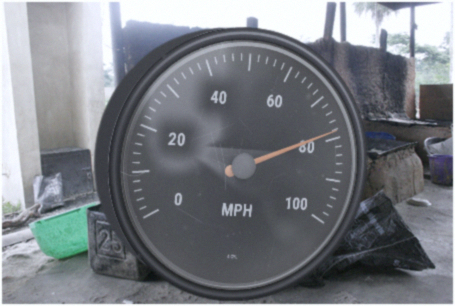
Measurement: 78 mph
